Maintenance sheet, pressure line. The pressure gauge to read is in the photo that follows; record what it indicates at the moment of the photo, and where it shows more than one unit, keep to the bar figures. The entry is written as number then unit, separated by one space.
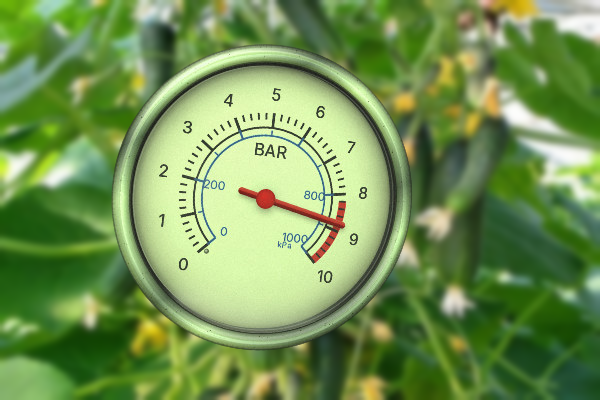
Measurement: 8.8 bar
